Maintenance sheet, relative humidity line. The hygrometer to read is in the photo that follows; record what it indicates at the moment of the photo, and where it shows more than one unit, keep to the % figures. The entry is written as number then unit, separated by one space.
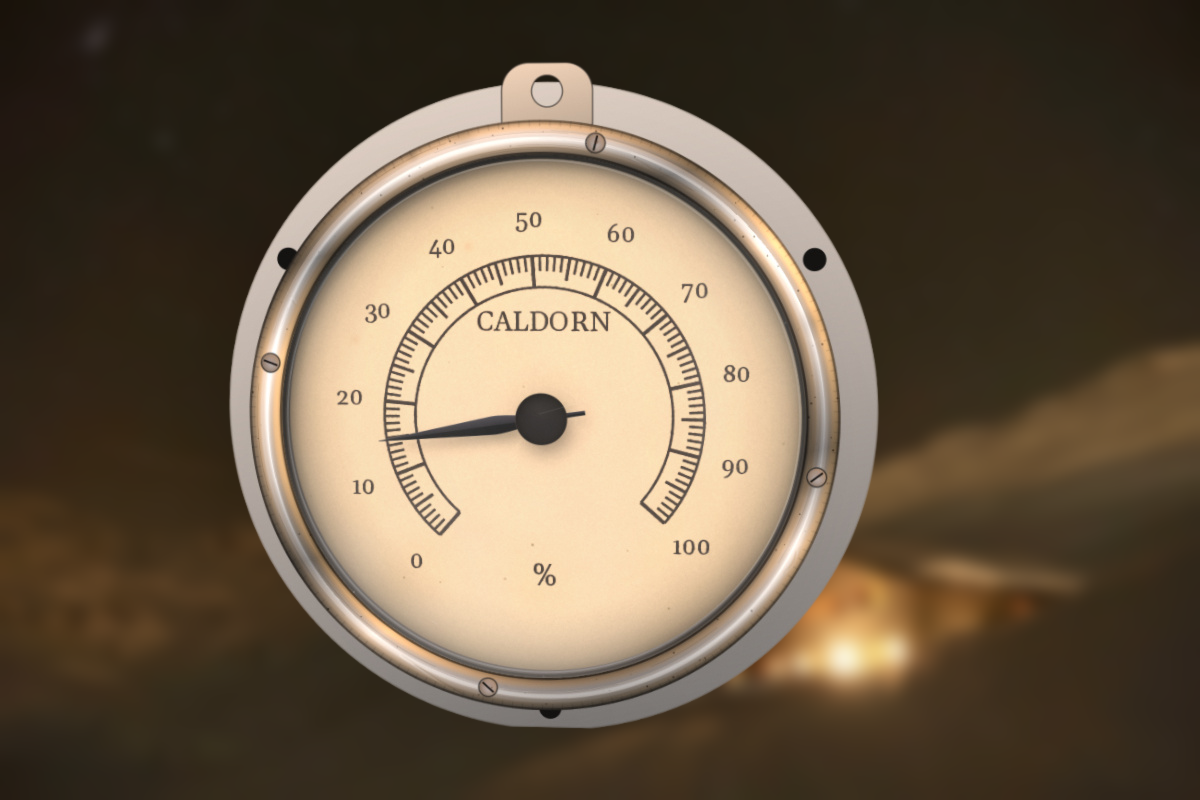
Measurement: 15 %
